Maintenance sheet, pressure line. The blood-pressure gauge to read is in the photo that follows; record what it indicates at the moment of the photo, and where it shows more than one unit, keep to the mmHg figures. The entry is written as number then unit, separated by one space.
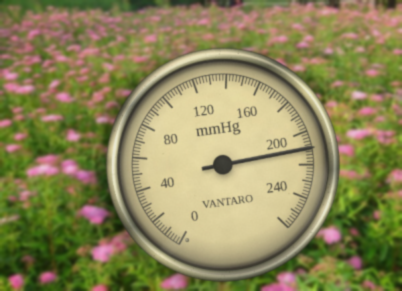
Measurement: 210 mmHg
